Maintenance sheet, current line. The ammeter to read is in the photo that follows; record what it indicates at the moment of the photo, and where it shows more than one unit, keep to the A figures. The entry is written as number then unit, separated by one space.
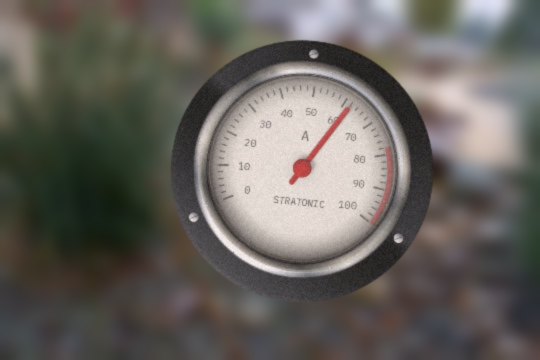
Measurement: 62 A
